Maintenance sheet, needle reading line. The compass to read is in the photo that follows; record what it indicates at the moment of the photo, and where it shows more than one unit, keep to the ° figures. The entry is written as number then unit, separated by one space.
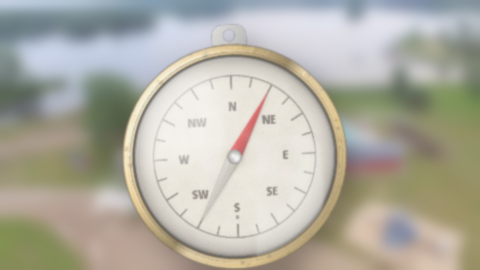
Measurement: 30 °
